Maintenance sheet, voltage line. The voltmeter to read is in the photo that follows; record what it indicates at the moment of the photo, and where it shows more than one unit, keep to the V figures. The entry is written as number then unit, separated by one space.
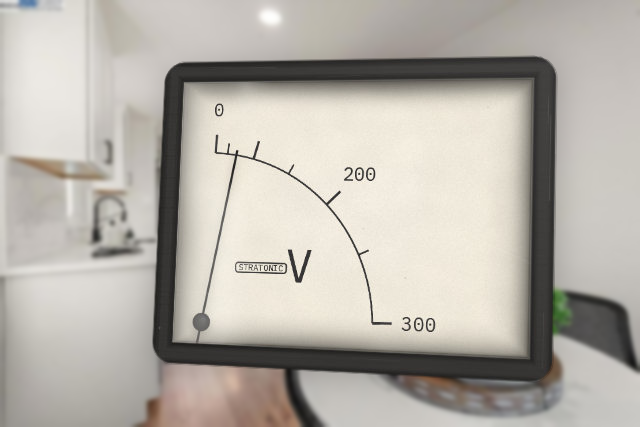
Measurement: 75 V
